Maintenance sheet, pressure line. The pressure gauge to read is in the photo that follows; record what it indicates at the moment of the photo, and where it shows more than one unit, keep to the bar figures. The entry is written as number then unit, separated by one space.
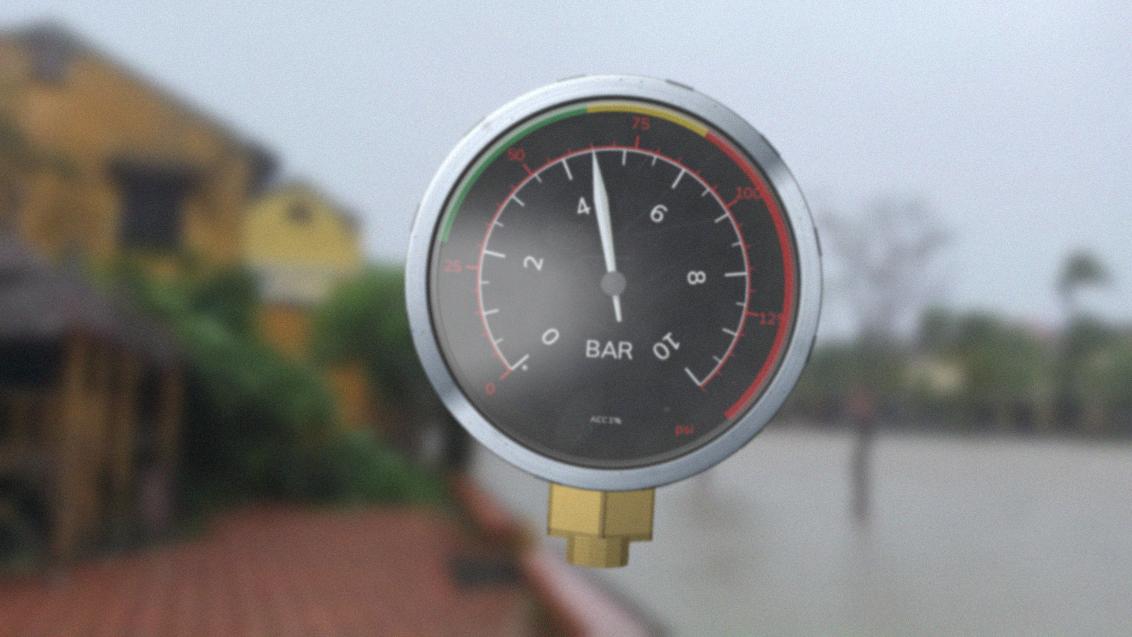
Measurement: 4.5 bar
